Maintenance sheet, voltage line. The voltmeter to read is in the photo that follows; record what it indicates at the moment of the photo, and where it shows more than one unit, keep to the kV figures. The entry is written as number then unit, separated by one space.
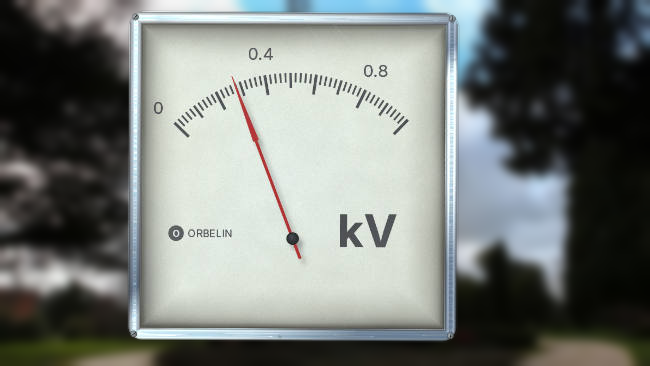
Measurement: 0.28 kV
